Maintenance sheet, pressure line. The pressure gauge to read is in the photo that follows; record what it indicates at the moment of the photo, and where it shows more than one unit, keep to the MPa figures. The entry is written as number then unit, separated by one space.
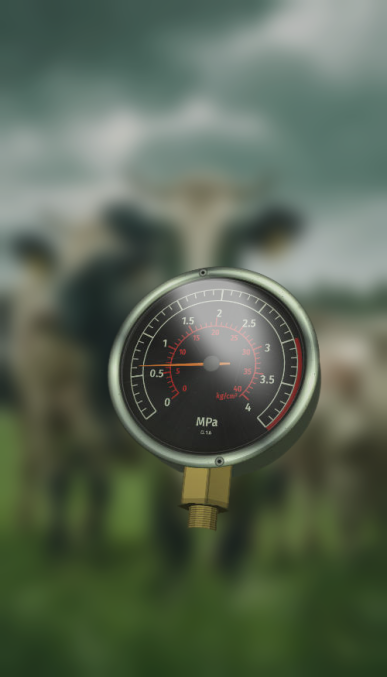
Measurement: 0.6 MPa
